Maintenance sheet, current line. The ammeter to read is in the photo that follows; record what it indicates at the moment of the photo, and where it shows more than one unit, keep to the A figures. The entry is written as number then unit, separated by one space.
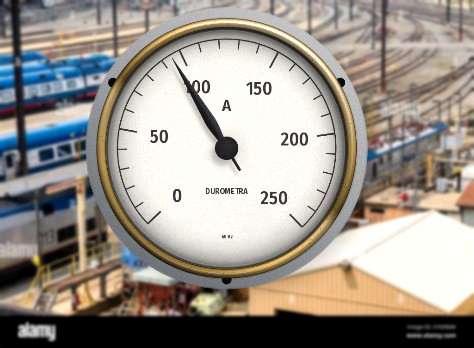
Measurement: 95 A
